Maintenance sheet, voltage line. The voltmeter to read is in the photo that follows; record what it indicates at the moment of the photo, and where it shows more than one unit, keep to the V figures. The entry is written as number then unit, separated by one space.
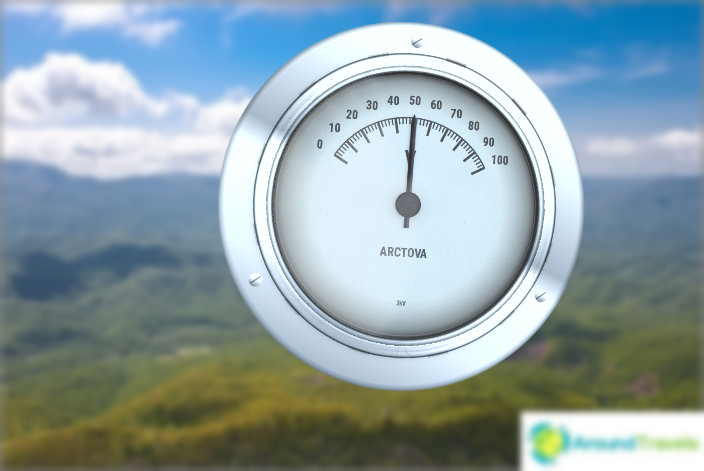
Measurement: 50 V
